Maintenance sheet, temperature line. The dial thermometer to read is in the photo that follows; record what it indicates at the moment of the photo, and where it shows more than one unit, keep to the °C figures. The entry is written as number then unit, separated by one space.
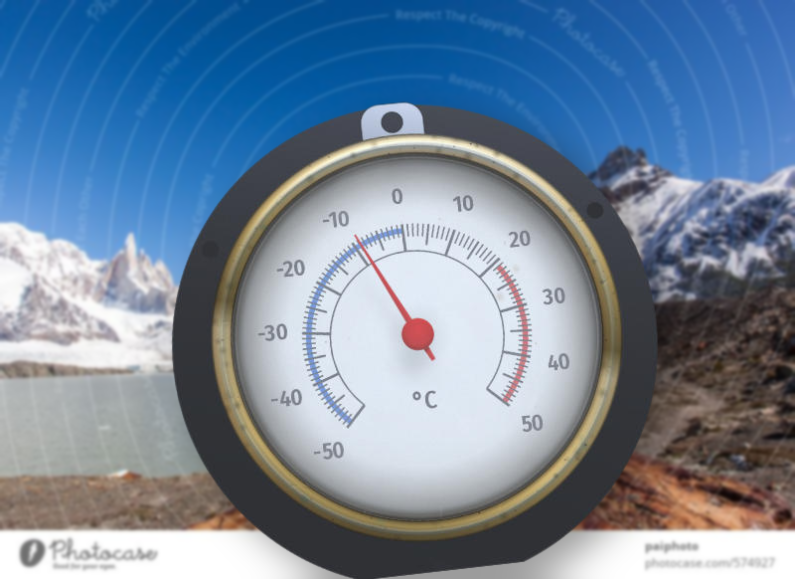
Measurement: -9 °C
